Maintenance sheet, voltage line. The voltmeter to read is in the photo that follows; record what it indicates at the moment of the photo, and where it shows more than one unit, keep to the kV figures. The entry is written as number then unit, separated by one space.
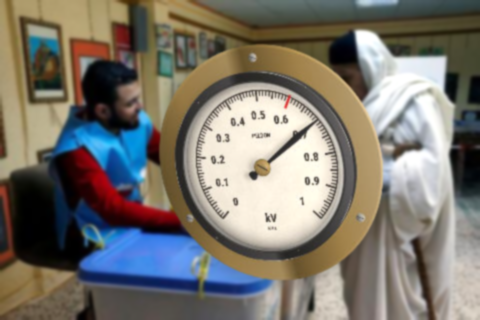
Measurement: 0.7 kV
